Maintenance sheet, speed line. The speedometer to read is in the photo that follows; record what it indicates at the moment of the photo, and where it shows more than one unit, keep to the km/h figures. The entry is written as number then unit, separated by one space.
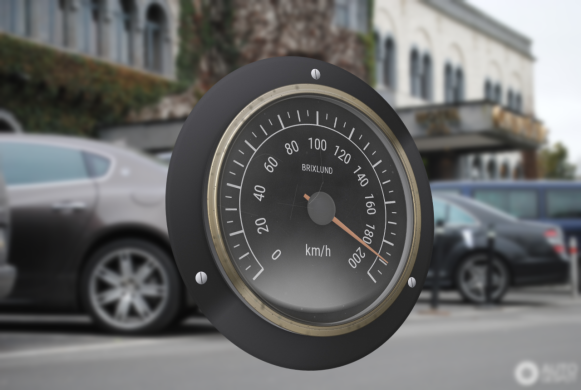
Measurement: 190 km/h
